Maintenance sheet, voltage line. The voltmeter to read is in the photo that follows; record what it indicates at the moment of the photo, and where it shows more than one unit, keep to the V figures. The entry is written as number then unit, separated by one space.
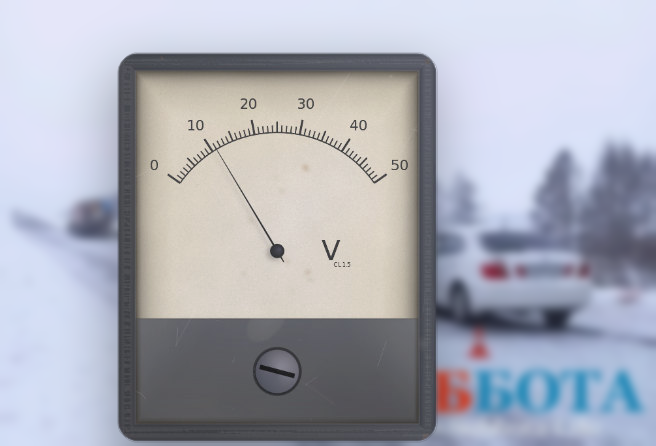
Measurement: 11 V
